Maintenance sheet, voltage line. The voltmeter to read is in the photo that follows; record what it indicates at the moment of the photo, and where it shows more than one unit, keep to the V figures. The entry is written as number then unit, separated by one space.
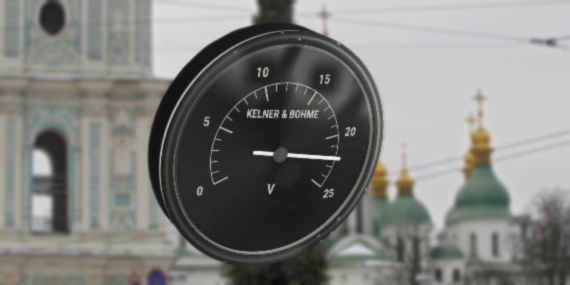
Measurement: 22 V
